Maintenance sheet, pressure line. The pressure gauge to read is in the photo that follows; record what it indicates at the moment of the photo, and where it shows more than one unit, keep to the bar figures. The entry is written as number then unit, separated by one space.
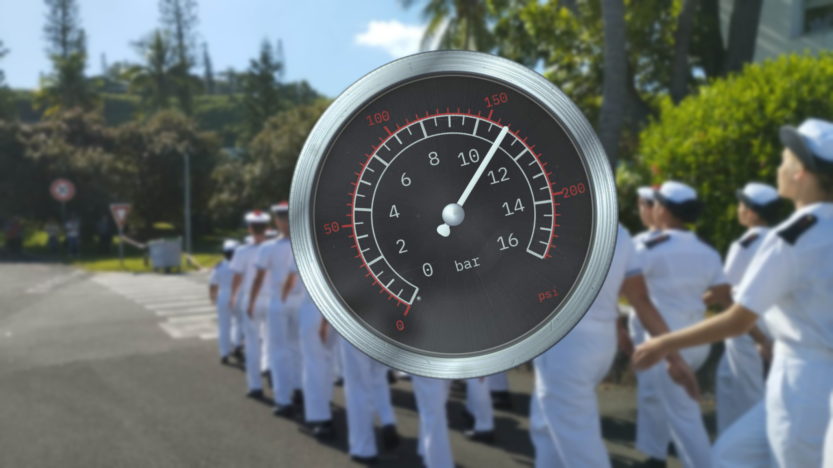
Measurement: 11 bar
